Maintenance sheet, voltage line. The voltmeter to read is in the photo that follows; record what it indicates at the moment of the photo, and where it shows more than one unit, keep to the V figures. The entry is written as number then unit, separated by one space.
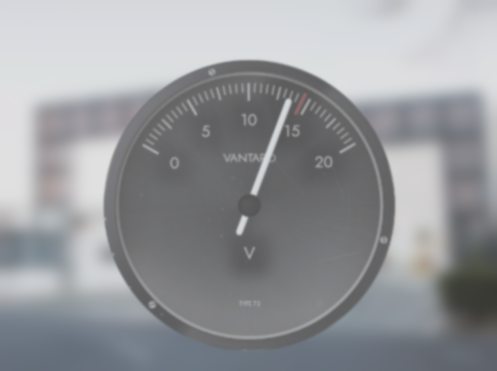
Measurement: 13.5 V
